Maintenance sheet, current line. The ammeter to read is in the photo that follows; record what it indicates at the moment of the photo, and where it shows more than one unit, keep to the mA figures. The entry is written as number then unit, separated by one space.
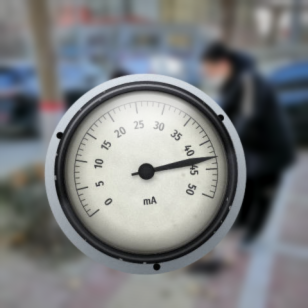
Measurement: 43 mA
